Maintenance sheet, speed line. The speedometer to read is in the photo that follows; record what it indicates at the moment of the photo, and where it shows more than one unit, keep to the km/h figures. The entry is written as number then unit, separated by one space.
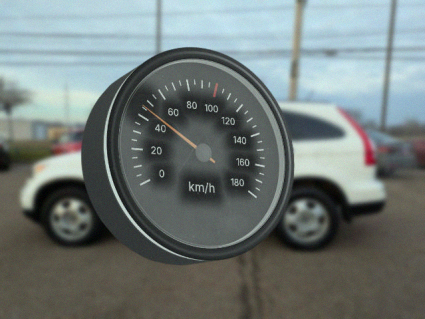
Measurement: 45 km/h
